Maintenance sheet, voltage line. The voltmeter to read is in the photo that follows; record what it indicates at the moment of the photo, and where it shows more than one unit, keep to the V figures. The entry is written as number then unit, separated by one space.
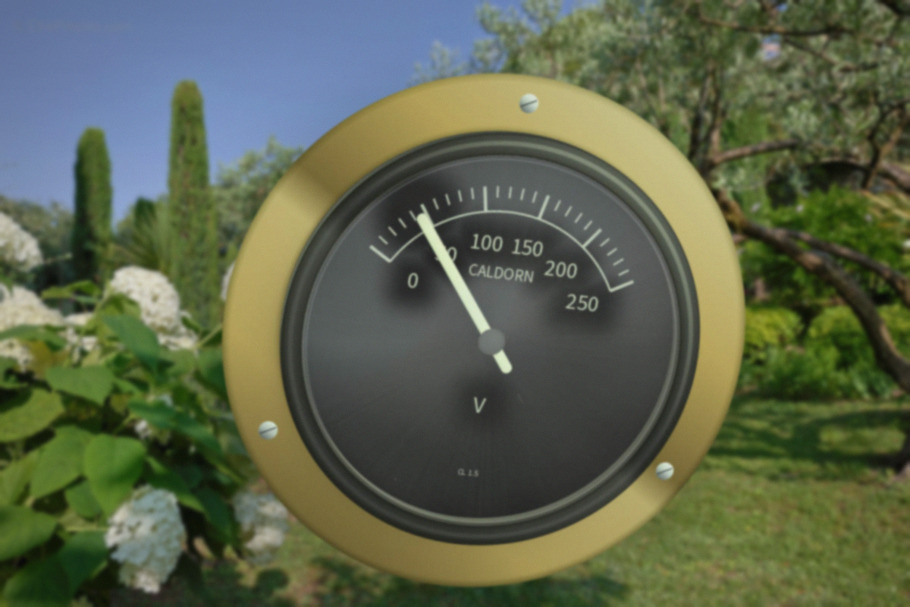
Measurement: 45 V
